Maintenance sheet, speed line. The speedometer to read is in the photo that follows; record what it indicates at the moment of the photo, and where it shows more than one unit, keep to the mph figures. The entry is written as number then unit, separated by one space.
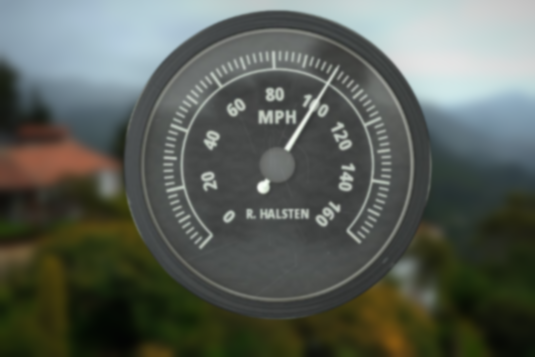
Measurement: 100 mph
